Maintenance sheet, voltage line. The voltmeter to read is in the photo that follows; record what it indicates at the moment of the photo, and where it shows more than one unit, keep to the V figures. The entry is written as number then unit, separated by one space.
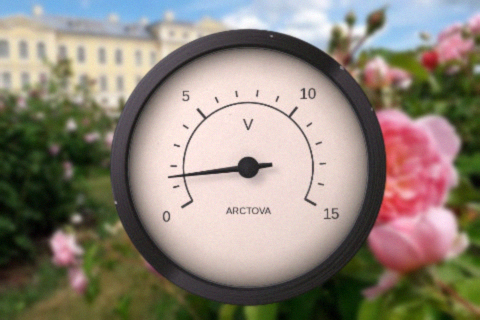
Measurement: 1.5 V
